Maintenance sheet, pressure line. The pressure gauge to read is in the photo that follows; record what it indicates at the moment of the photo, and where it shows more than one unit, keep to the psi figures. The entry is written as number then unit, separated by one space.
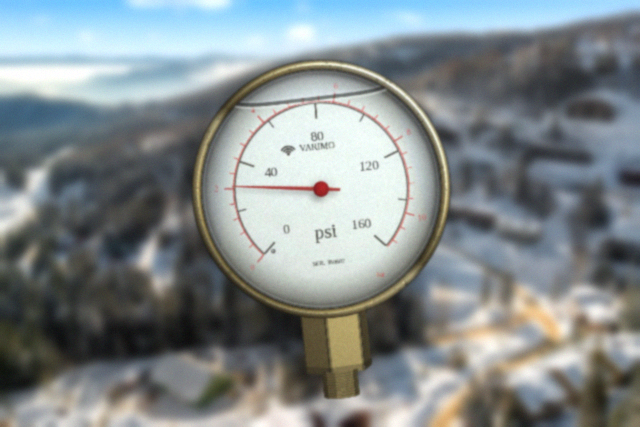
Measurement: 30 psi
